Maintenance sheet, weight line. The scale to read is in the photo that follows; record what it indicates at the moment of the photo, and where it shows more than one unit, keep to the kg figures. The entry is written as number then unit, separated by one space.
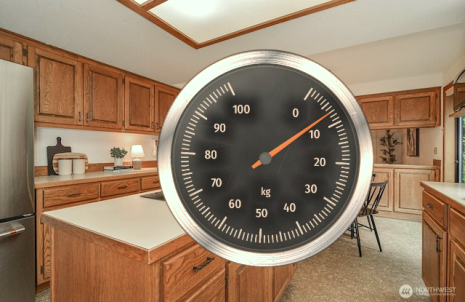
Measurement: 7 kg
